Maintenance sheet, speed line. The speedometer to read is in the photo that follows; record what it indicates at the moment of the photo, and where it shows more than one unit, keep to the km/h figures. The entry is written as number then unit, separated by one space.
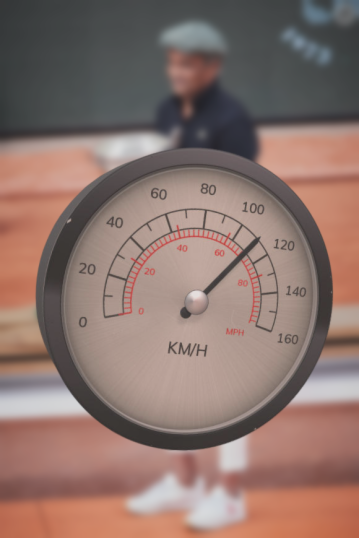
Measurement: 110 km/h
